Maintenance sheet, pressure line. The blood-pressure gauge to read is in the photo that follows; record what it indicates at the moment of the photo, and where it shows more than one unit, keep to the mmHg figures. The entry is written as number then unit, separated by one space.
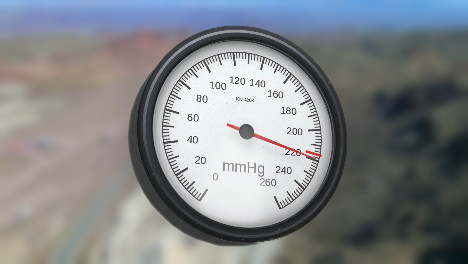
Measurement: 220 mmHg
